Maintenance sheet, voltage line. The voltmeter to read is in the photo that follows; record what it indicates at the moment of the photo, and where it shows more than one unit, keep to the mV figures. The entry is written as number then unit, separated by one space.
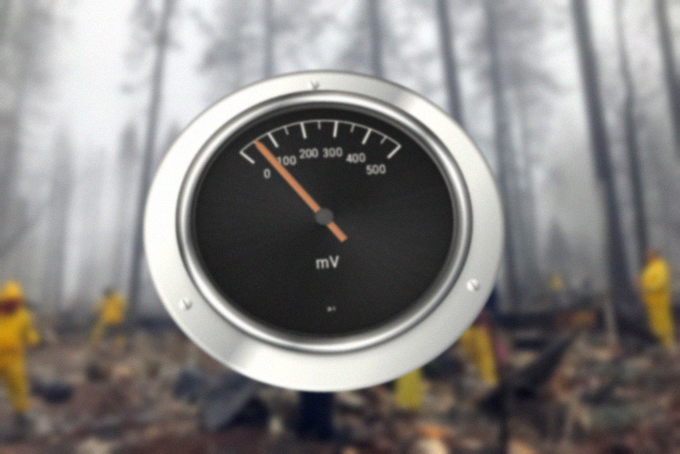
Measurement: 50 mV
